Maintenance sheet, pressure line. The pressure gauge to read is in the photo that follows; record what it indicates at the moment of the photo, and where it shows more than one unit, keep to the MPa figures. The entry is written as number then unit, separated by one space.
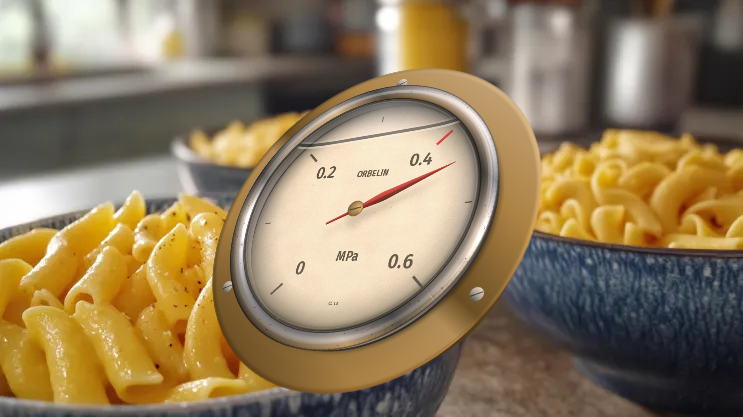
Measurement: 0.45 MPa
